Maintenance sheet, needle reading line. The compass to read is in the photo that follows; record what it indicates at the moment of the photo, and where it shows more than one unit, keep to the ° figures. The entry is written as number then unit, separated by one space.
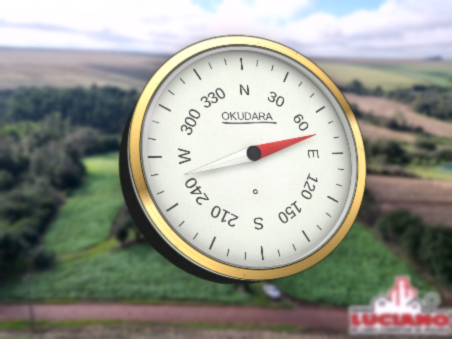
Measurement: 75 °
